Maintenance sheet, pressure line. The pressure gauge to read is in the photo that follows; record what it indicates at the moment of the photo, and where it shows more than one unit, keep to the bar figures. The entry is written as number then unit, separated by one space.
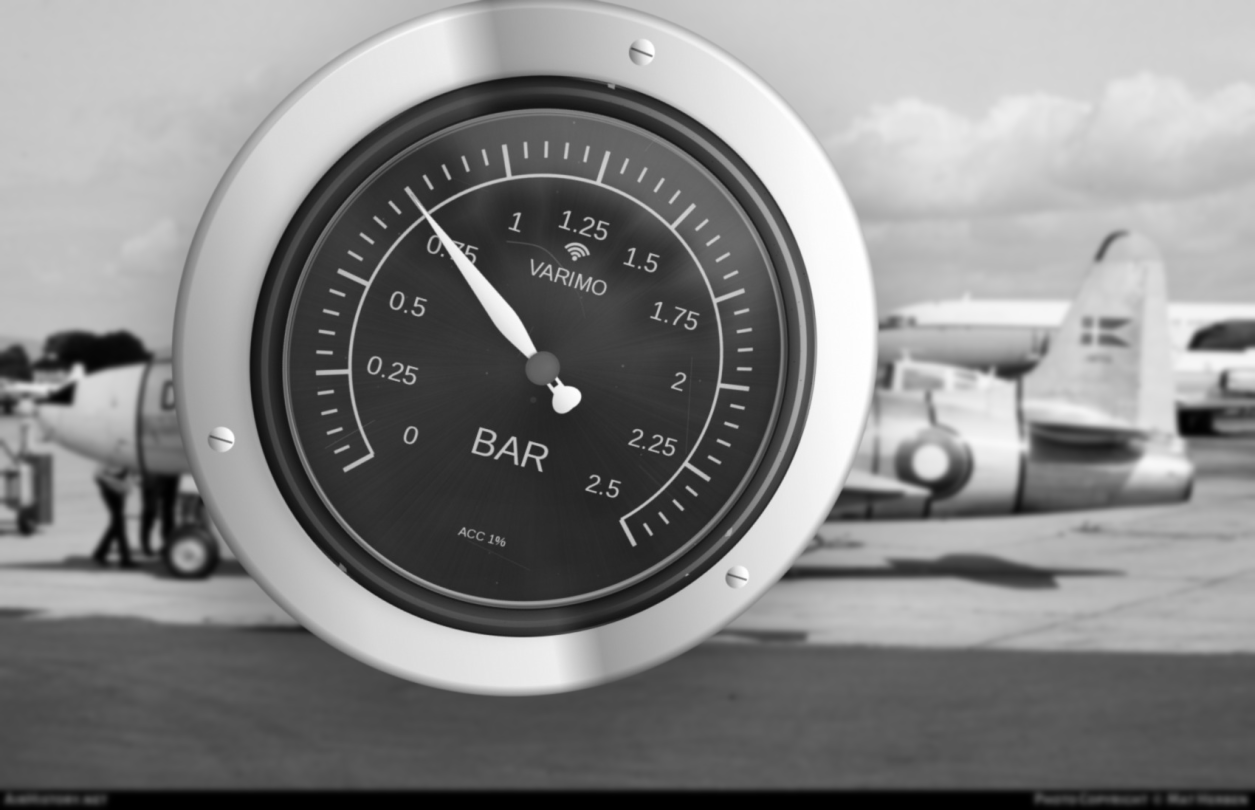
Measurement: 0.75 bar
